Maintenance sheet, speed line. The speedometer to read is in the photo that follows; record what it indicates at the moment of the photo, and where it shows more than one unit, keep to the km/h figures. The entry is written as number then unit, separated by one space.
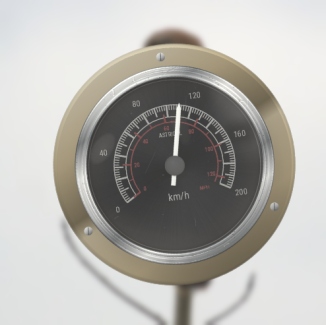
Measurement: 110 km/h
